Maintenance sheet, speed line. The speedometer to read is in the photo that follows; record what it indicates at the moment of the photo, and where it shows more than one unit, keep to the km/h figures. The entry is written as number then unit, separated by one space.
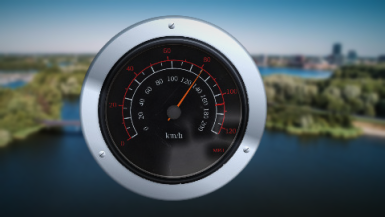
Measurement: 130 km/h
